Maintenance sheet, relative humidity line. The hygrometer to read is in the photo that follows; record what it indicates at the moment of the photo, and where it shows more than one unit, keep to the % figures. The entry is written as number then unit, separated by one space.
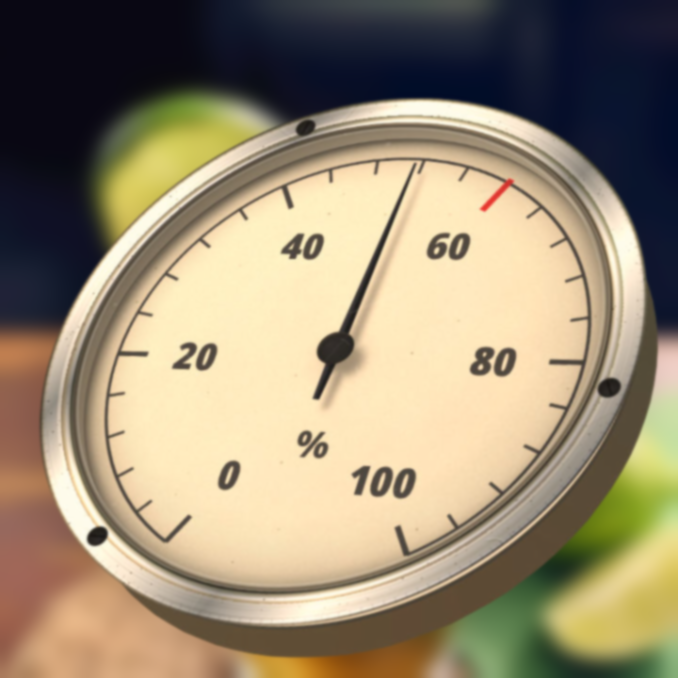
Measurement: 52 %
